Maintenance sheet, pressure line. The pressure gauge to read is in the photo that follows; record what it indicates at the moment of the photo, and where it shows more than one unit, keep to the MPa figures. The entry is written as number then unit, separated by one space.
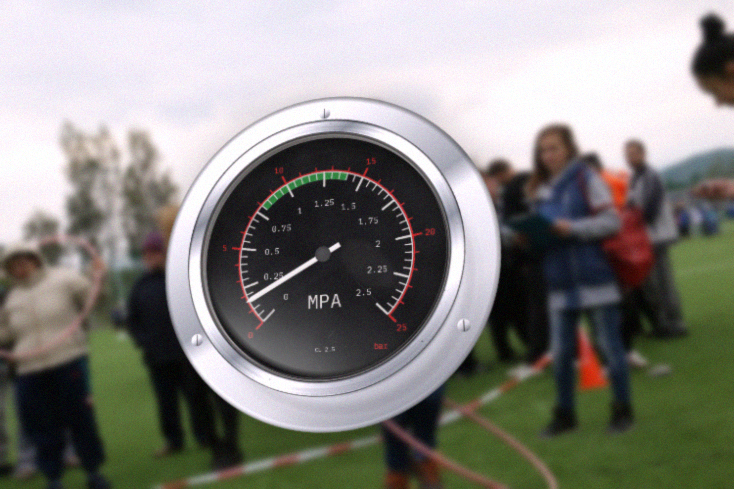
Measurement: 0.15 MPa
